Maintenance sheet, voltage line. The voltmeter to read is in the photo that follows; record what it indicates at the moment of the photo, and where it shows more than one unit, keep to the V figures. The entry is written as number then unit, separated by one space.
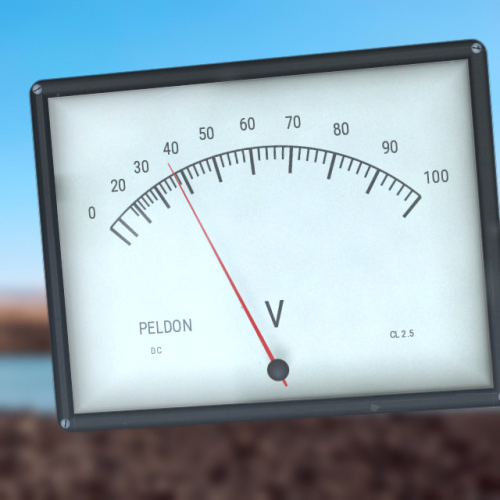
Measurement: 38 V
